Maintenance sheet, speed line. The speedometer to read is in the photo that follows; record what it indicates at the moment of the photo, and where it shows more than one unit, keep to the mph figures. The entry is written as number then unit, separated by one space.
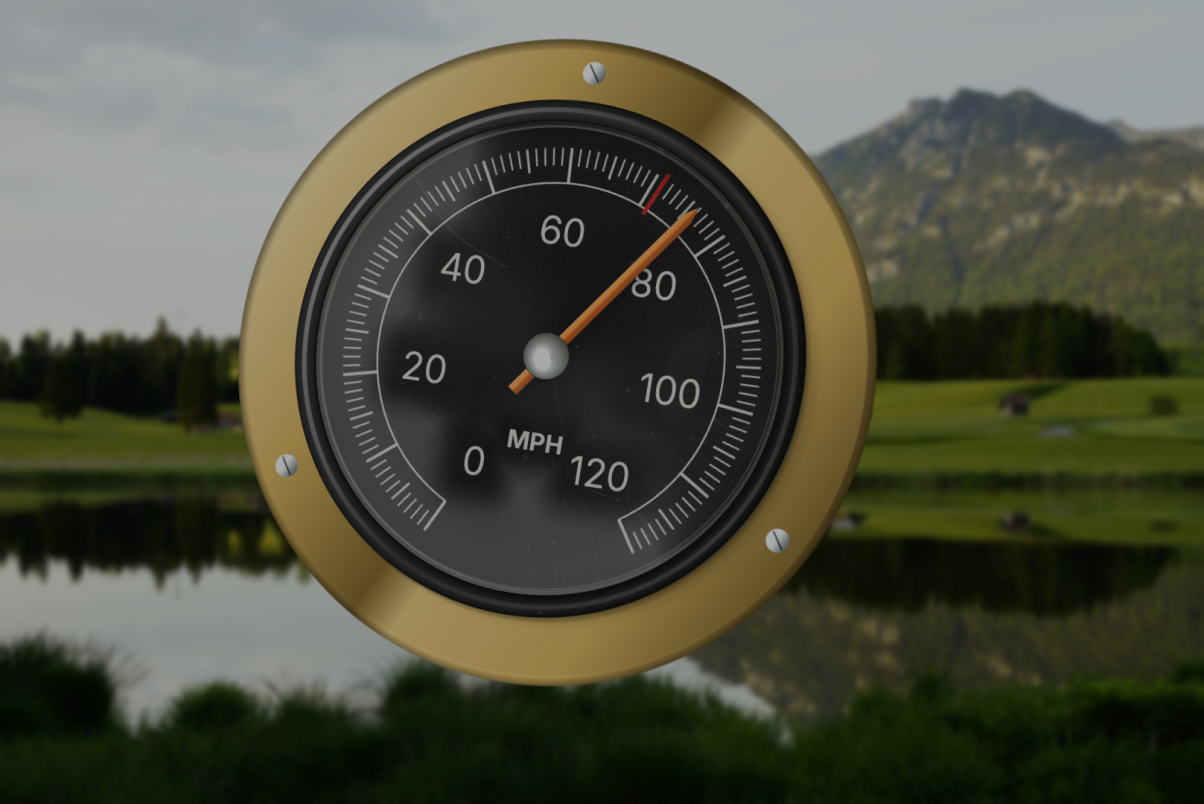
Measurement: 76 mph
